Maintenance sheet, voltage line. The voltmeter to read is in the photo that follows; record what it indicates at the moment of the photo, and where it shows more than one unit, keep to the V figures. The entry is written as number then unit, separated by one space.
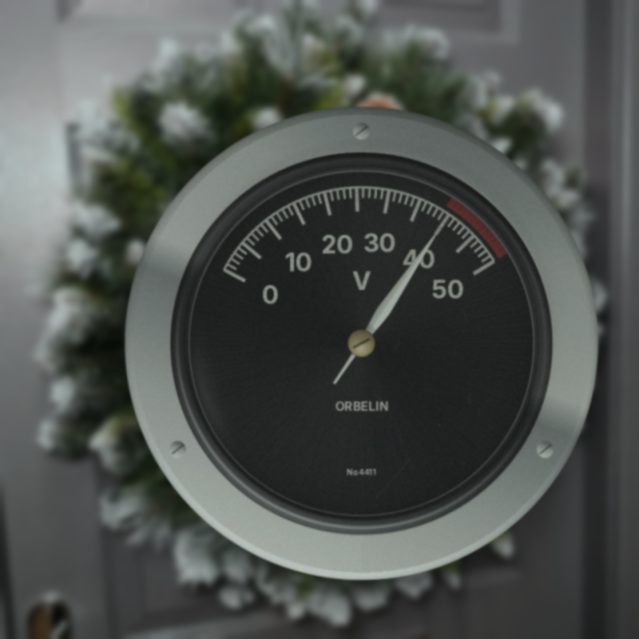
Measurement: 40 V
